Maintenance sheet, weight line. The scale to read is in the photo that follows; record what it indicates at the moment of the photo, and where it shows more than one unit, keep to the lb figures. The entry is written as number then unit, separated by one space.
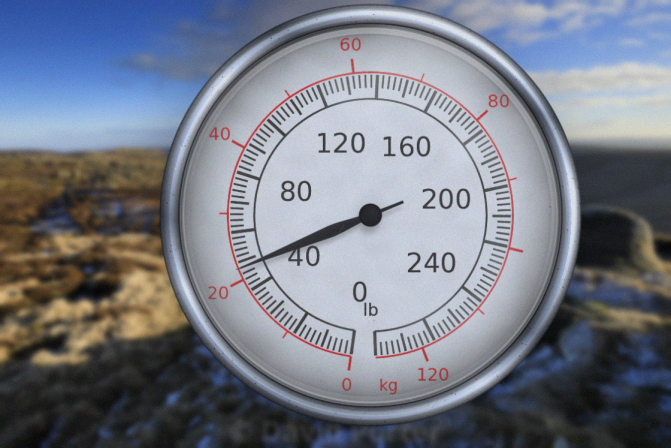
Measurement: 48 lb
